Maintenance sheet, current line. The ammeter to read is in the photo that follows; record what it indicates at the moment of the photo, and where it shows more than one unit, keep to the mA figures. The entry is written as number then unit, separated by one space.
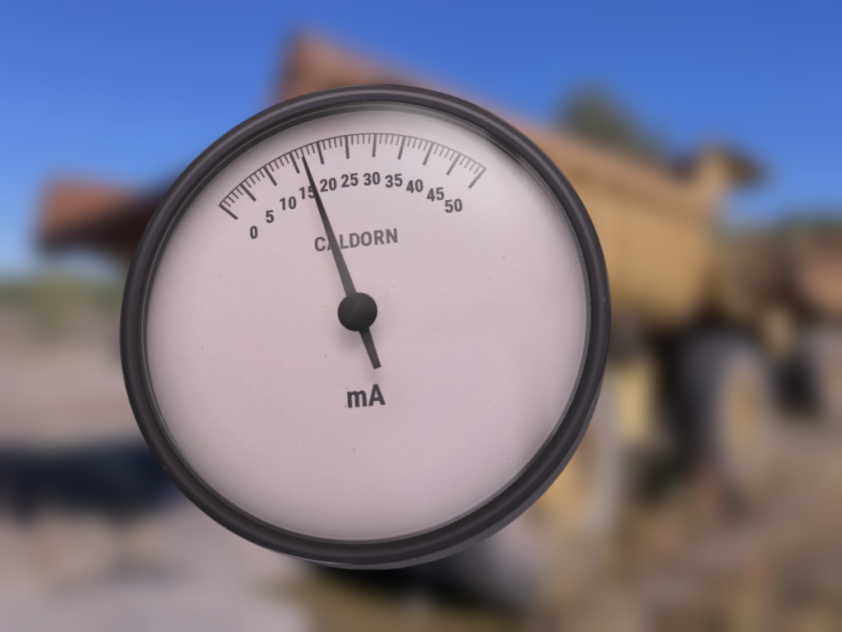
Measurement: 17 mA
